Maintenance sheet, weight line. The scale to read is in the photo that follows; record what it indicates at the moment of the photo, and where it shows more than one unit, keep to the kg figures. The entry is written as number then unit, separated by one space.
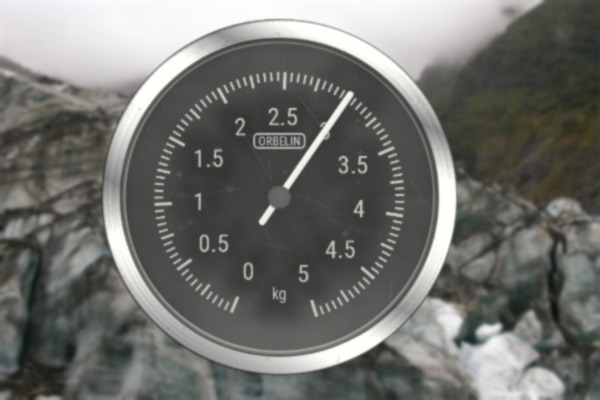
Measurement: 3 kg
